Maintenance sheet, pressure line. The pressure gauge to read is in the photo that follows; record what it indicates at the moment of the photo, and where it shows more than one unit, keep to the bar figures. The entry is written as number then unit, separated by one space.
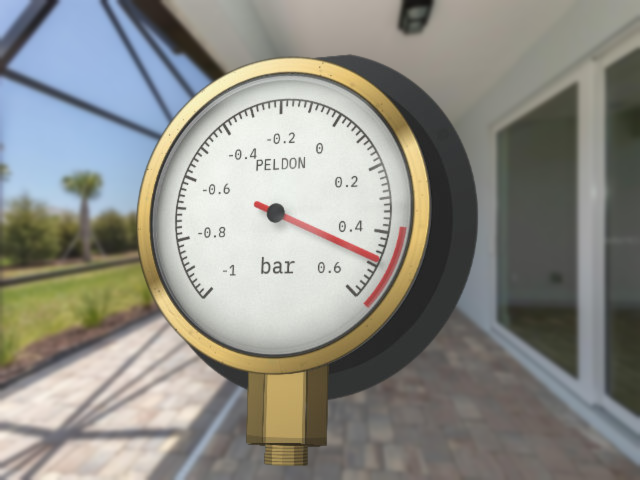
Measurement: 0.48 bar
